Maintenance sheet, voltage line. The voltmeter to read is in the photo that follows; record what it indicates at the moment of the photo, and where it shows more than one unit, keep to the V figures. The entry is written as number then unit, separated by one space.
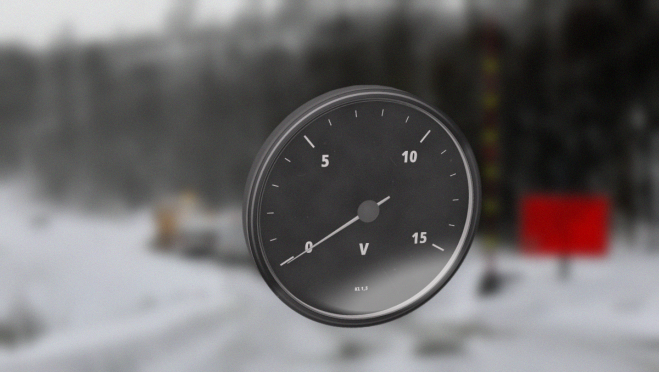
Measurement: 0 V
